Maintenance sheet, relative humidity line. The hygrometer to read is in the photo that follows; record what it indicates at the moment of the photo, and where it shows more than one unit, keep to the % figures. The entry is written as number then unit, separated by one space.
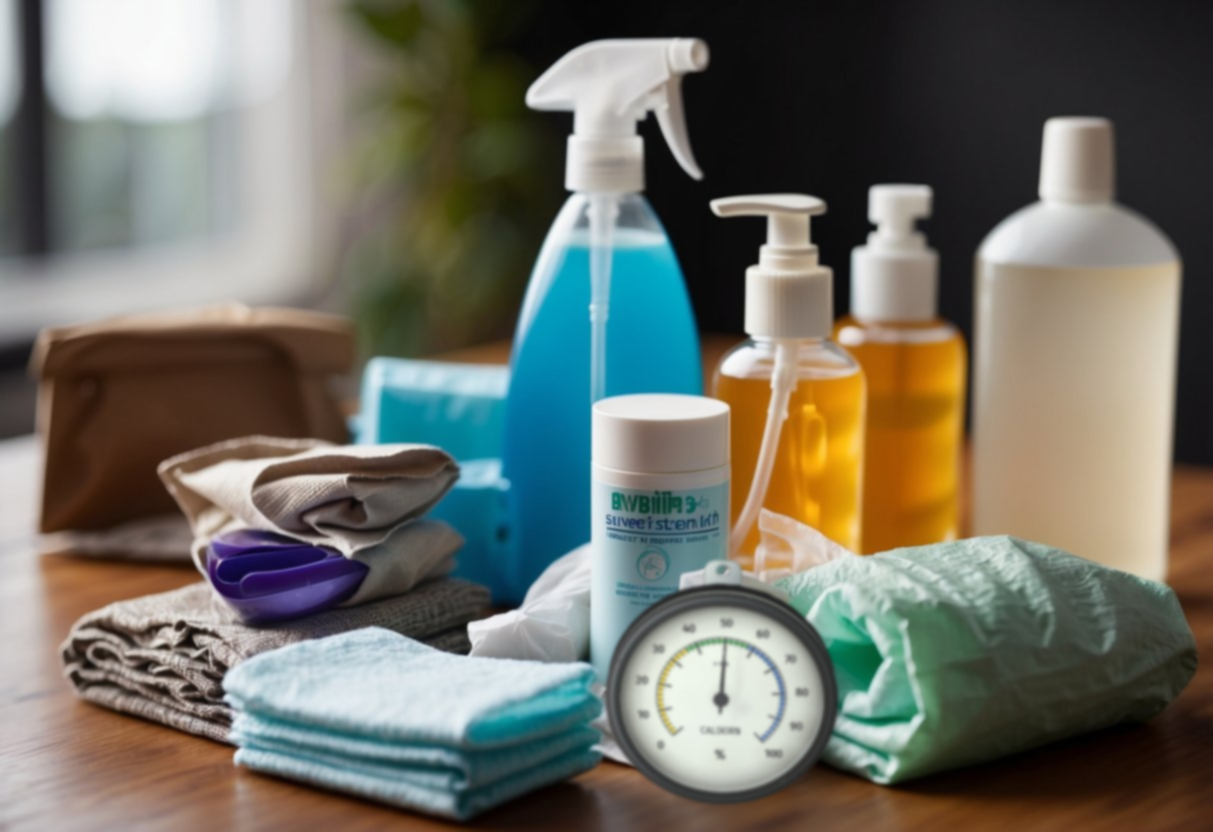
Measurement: 50 %
